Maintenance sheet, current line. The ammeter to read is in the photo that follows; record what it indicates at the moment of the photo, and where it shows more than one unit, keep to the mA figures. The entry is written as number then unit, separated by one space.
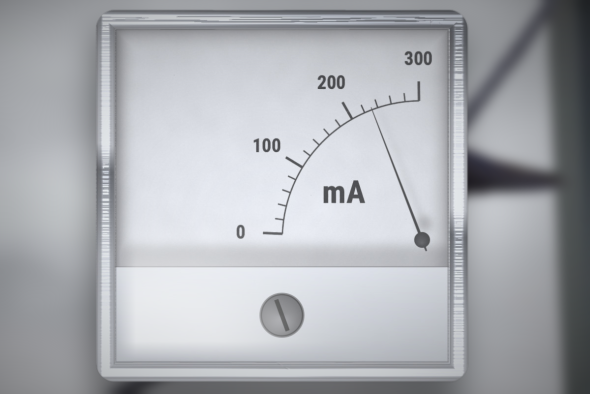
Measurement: 230 mA
